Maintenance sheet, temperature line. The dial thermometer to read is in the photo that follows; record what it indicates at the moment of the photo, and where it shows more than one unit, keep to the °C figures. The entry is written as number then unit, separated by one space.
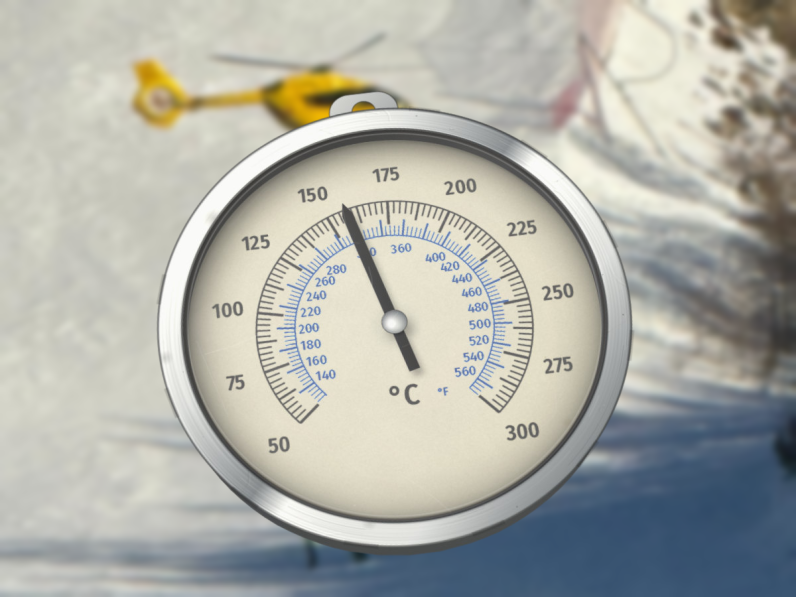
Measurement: 157.5 °C
